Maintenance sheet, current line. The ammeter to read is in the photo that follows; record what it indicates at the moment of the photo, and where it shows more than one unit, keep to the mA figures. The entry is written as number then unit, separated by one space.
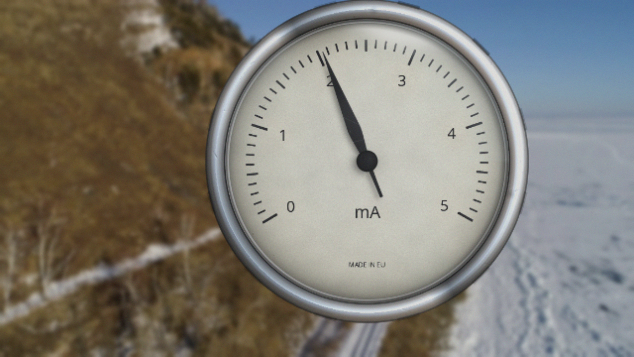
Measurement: 2.05 mA
